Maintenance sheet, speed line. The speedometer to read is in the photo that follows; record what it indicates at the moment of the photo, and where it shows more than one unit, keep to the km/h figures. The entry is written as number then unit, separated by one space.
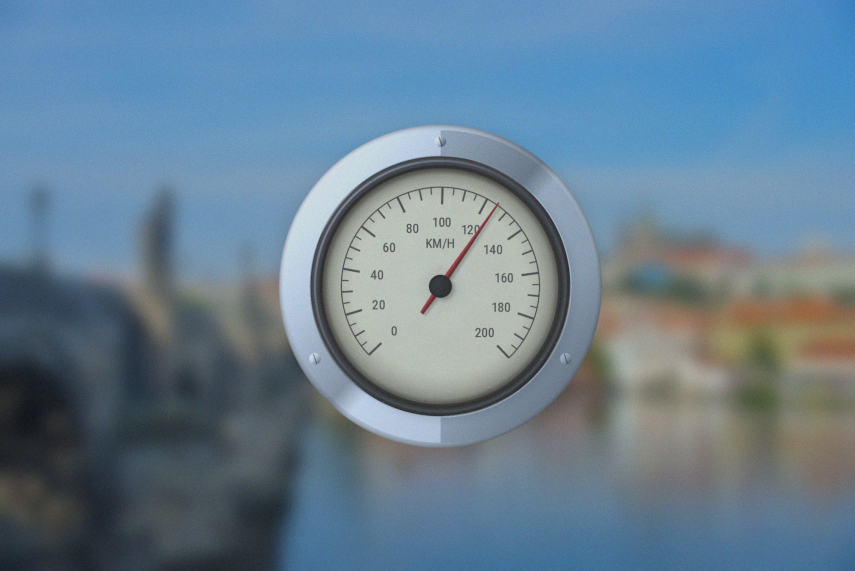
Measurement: 125 km/h
